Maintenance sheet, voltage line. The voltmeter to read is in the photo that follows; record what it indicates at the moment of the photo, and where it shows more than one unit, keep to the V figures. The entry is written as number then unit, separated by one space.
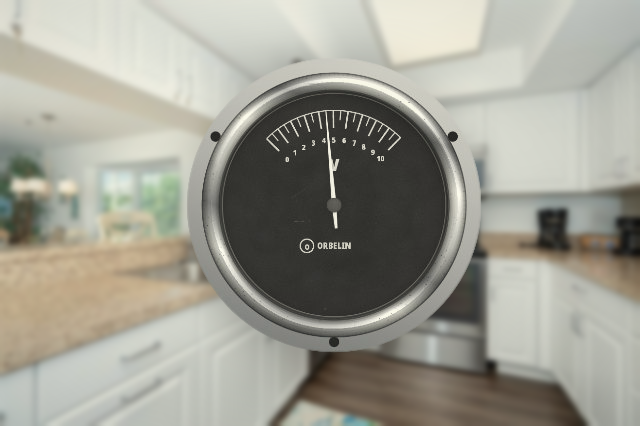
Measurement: 4.5 V
